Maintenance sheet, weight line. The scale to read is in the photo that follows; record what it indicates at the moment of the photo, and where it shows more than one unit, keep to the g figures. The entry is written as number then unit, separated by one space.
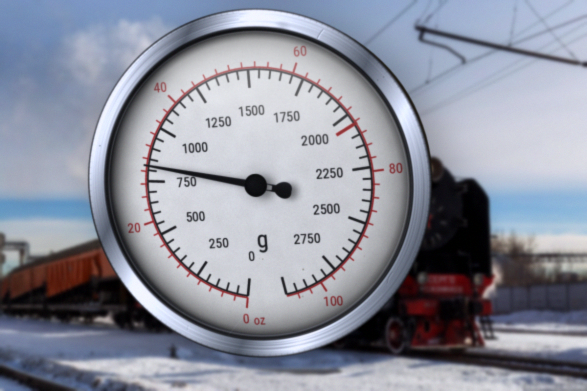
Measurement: 825 g
